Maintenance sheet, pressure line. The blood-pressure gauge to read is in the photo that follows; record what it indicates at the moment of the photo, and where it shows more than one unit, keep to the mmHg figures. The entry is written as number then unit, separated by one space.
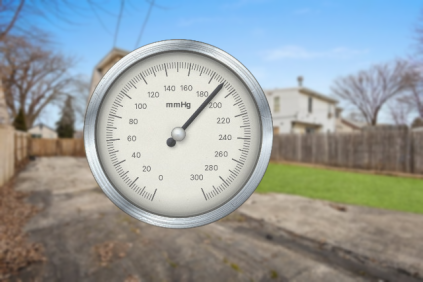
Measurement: 190 mmHg
